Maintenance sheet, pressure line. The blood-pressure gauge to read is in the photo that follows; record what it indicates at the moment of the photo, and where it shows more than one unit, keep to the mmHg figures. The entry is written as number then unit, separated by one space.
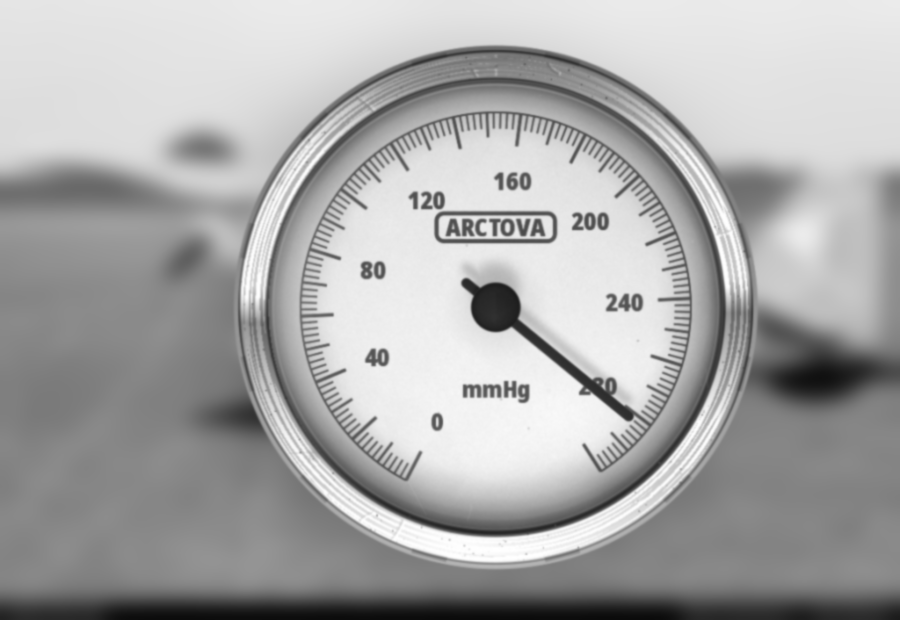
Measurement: 282 mmHg
